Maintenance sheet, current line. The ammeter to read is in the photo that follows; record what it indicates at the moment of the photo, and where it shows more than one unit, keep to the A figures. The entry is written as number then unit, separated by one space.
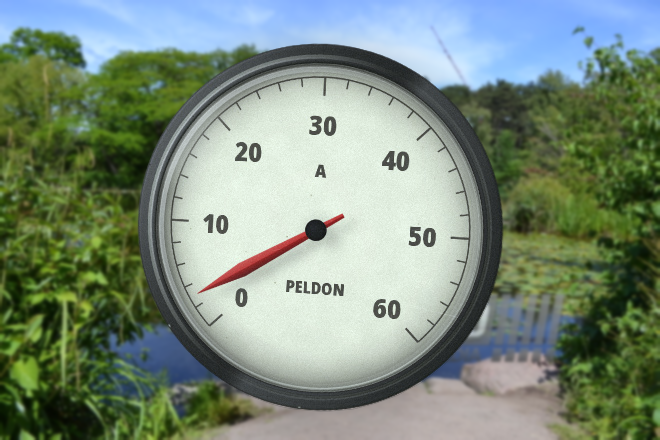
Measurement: 3 A
